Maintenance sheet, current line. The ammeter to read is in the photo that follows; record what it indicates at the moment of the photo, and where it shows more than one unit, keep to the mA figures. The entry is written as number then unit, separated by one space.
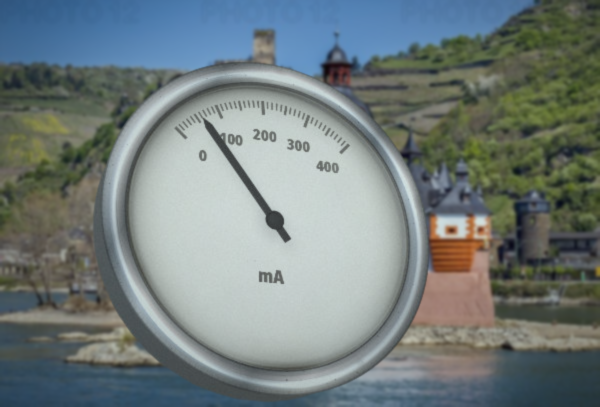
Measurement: 50 mA
